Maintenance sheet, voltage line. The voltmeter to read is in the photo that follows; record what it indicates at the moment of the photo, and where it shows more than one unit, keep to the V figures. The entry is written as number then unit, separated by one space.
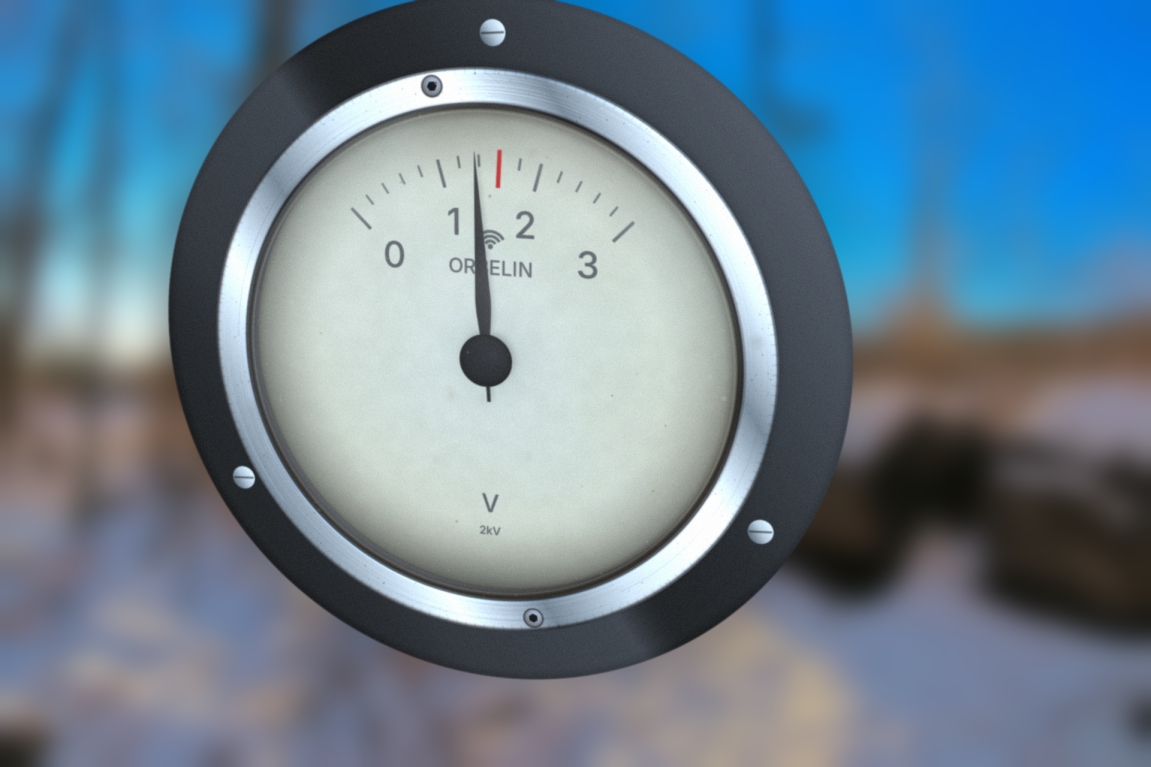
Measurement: 1.4 V
